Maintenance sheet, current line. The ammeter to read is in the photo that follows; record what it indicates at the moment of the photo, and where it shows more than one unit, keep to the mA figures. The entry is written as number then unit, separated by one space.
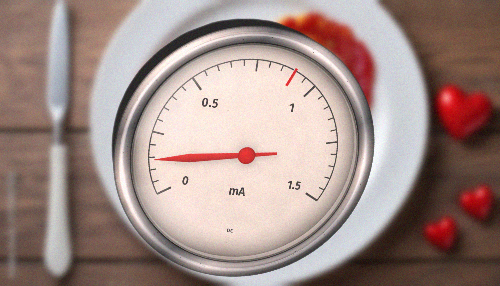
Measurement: 0.15 mA
